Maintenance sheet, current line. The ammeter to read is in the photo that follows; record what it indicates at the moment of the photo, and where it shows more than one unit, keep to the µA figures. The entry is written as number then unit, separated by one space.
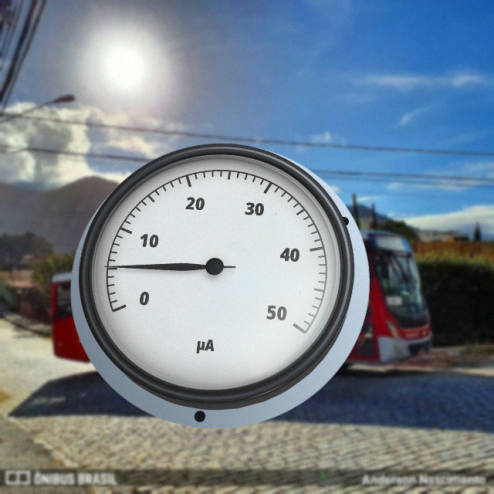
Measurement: 5 µA
